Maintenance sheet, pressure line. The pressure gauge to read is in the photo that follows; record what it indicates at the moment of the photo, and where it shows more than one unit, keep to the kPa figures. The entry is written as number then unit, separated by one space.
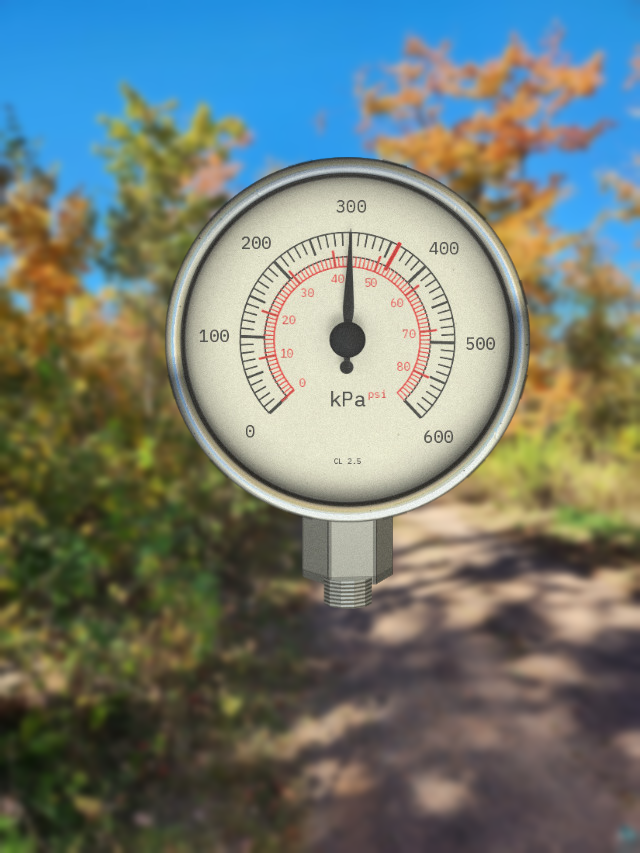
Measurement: 300 kPa
